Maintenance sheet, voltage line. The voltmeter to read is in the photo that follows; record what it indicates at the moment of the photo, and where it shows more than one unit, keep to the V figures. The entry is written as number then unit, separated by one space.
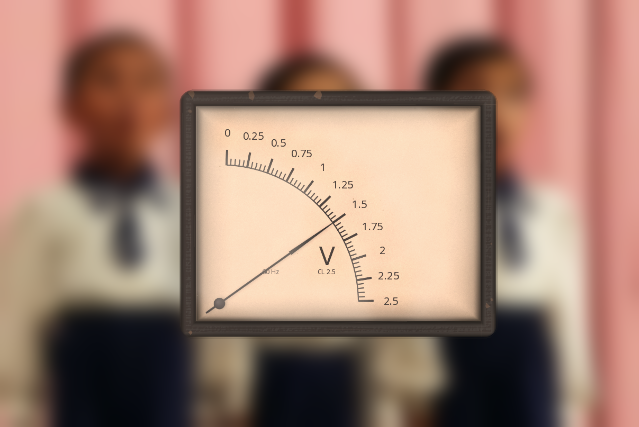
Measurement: 1.5 V
